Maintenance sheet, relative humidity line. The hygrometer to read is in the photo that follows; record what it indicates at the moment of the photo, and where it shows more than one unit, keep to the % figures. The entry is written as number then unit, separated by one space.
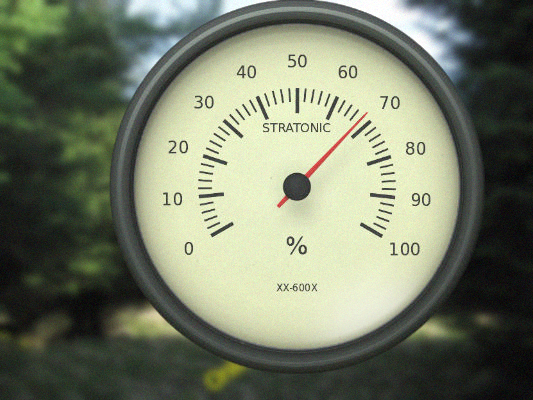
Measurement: 68 %
